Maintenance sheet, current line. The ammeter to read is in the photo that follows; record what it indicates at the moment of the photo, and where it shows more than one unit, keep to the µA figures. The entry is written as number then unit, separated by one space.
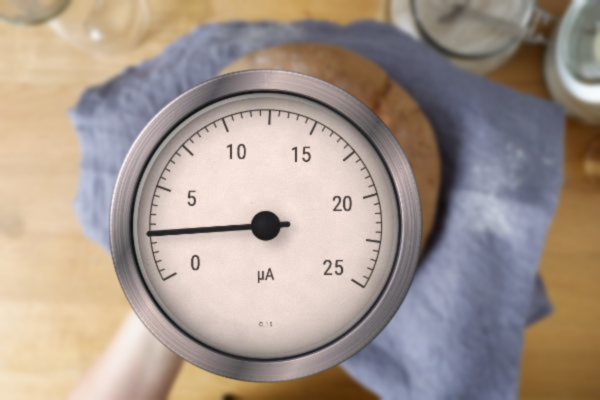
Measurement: 2.5 µA
